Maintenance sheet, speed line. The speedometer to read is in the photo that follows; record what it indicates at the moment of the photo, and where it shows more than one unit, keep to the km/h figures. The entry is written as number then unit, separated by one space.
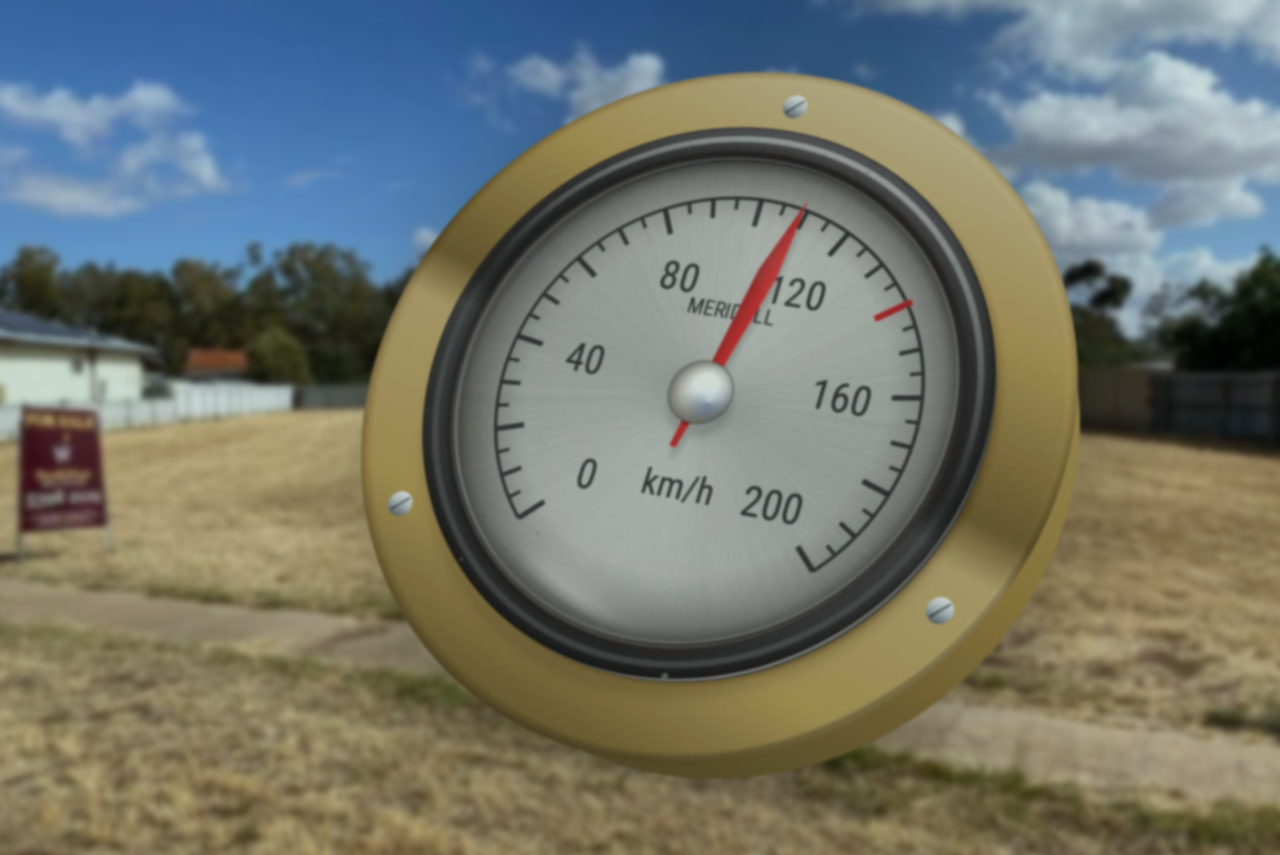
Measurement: 110 km/h
